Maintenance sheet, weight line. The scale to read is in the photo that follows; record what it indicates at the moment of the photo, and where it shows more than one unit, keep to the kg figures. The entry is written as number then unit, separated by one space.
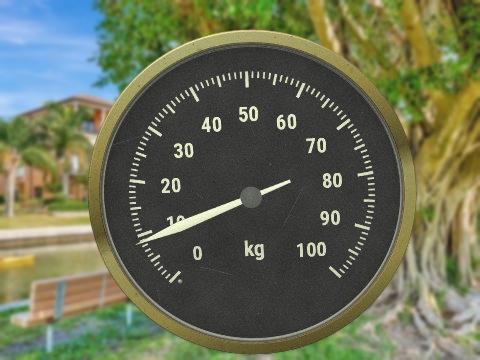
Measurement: 9 kg
